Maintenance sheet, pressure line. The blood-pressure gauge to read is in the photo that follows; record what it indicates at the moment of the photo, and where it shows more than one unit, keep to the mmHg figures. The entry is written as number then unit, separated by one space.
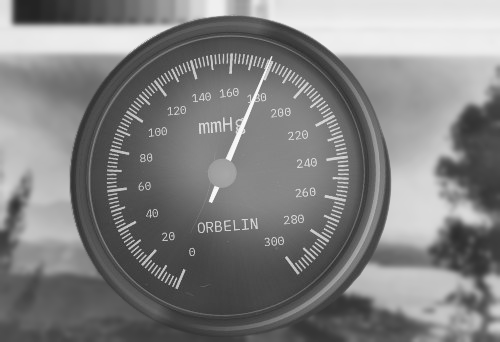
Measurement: 180 mmHg
